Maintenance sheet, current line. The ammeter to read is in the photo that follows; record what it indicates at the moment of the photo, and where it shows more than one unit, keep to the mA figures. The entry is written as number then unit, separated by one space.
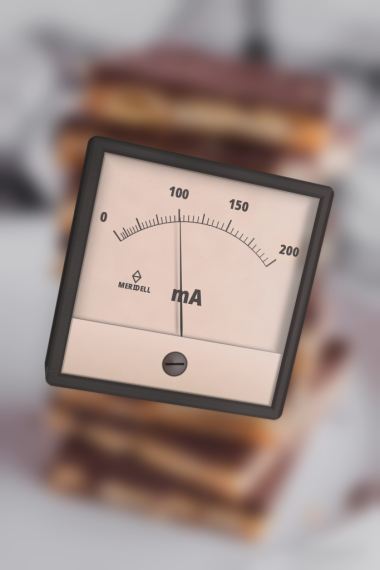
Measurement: 100 mA
